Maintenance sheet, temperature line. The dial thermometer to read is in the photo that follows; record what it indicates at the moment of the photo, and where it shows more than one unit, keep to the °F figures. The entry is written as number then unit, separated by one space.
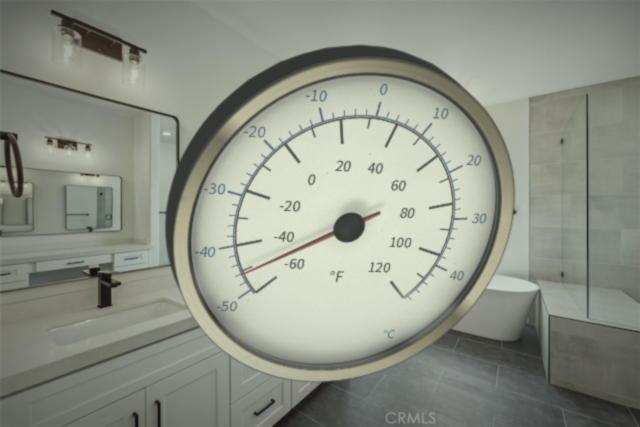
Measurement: -50 °F
